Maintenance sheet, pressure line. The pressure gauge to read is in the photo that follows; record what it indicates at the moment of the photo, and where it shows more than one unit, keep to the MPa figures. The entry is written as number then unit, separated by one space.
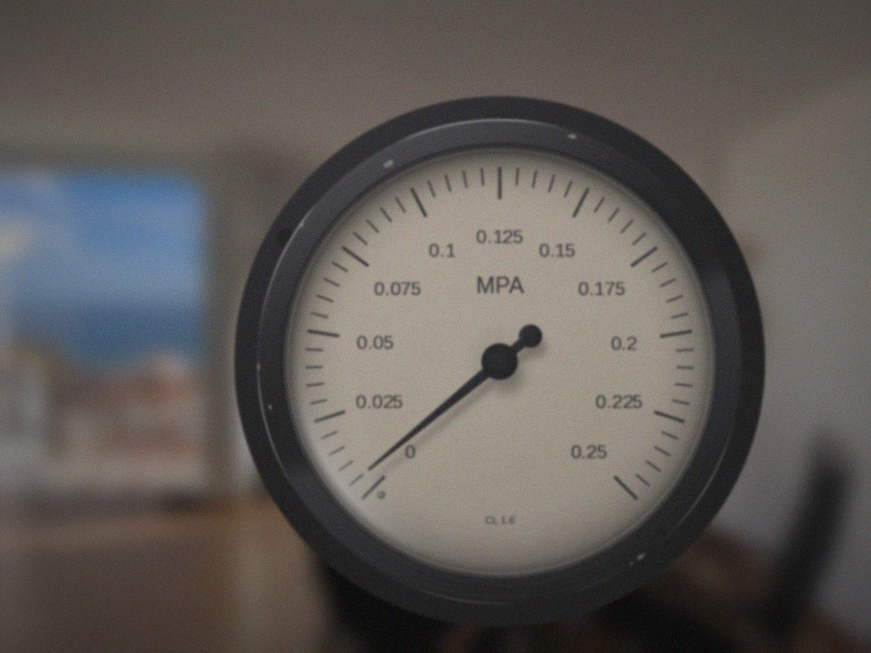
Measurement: 0.005 MPa
